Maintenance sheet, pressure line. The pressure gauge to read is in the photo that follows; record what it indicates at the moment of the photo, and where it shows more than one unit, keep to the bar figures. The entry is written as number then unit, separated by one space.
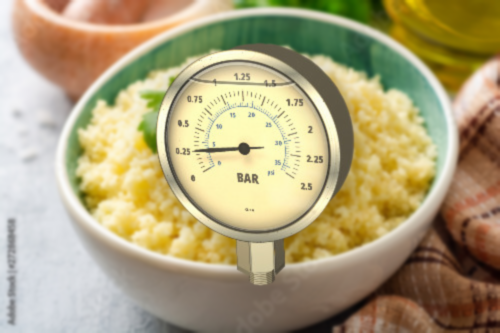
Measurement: 0.25 bar
